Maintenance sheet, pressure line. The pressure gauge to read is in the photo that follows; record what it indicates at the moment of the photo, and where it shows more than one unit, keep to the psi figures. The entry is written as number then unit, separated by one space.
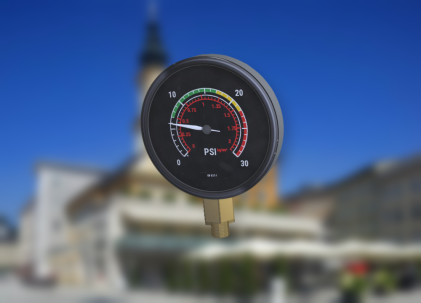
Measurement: 6 psi
